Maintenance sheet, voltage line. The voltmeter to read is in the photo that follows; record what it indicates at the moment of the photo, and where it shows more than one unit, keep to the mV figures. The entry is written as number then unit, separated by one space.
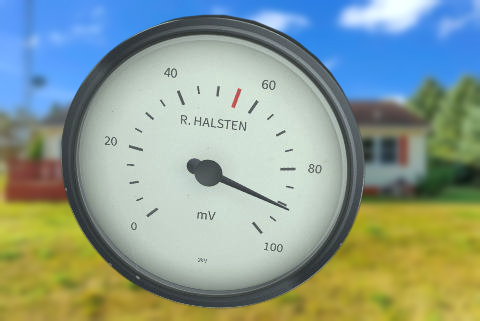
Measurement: 90 mV
